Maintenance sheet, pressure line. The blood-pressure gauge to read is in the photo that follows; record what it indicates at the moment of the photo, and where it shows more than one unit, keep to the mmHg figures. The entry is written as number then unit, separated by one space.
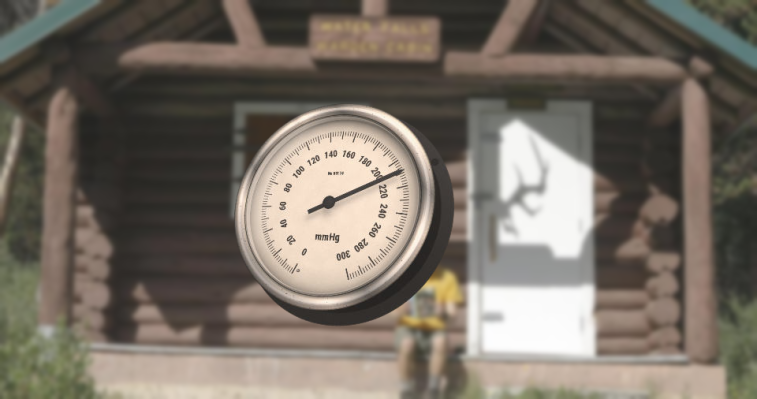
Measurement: 210 mmHg
